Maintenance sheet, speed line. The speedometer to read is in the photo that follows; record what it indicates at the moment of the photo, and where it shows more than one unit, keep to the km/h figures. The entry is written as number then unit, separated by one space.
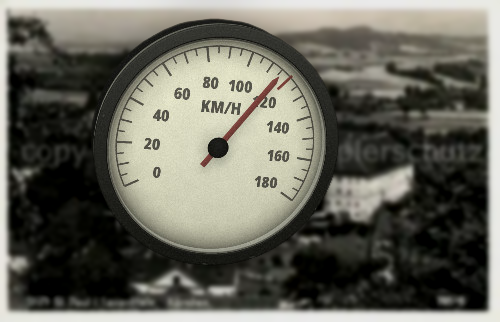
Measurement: 115 km/h
